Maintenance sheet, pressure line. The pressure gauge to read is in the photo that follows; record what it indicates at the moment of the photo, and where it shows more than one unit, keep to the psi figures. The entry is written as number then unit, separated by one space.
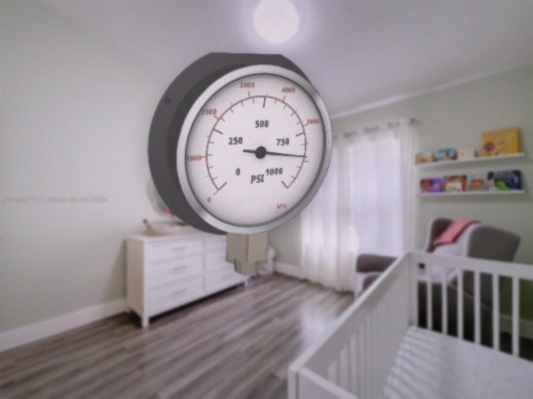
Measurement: 850 psi
